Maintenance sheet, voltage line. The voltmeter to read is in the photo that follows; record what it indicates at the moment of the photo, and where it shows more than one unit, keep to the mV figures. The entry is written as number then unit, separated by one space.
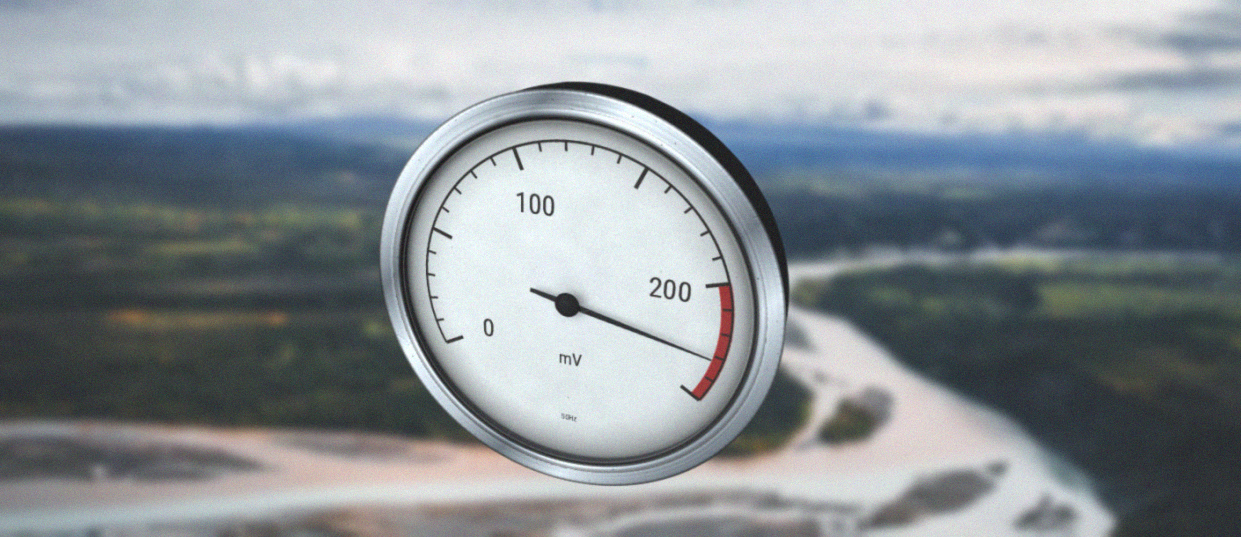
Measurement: 230 mV
